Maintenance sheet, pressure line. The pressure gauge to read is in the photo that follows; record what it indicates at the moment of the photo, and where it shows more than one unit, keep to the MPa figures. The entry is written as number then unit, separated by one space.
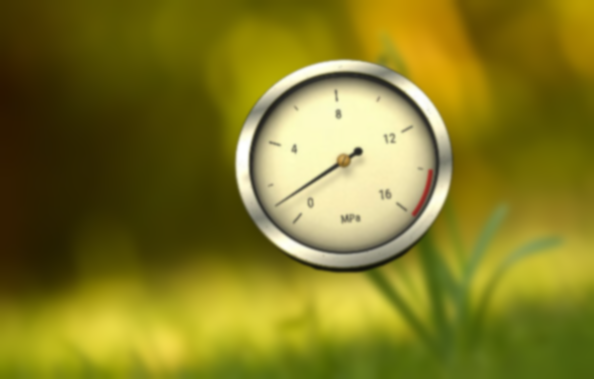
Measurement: 1 MPa
